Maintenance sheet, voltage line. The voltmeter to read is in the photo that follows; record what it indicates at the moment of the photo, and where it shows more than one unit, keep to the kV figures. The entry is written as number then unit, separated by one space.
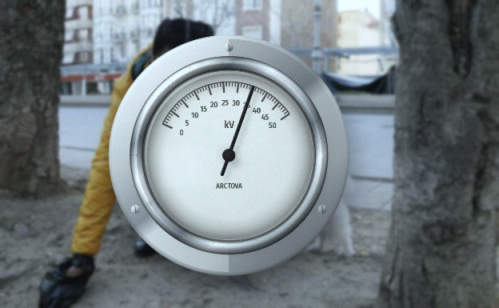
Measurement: 35 kV
